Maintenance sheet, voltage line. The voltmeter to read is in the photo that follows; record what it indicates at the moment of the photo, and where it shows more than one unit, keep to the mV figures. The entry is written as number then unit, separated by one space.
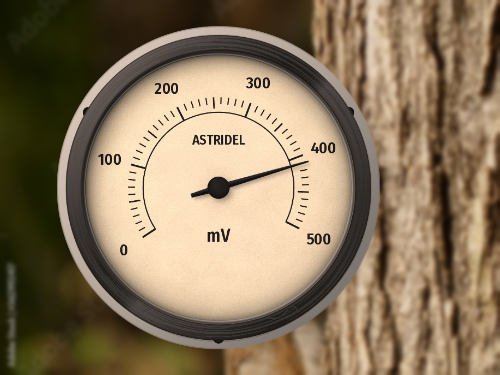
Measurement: 410 mV
